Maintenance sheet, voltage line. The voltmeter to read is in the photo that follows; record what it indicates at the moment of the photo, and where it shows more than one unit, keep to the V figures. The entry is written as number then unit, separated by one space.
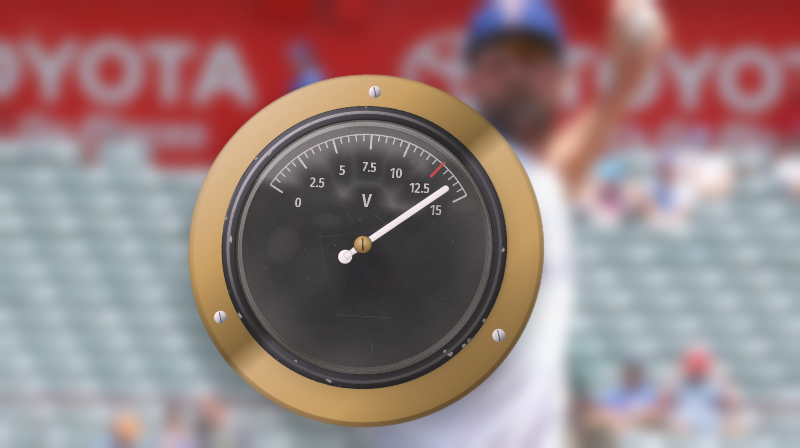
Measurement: 14 V
